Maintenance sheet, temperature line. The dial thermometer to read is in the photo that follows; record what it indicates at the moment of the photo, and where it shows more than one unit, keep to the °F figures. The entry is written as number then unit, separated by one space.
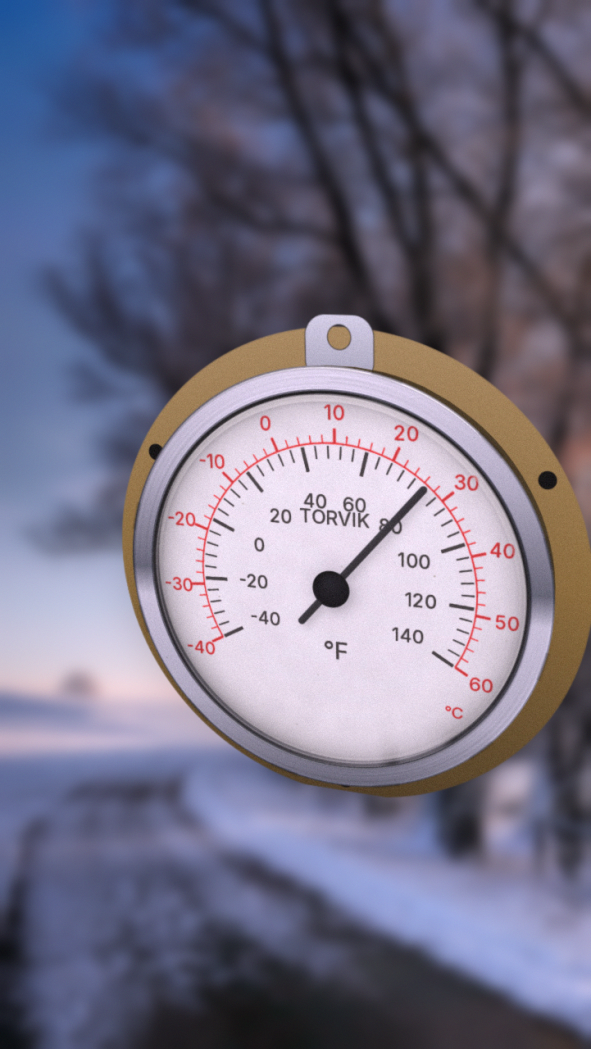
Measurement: 80 °F
